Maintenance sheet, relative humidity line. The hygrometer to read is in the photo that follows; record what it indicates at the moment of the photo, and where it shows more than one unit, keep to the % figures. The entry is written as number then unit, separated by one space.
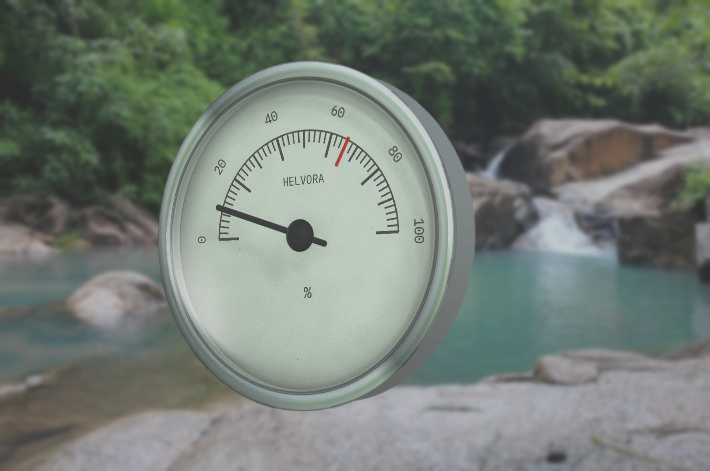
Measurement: 10 %
